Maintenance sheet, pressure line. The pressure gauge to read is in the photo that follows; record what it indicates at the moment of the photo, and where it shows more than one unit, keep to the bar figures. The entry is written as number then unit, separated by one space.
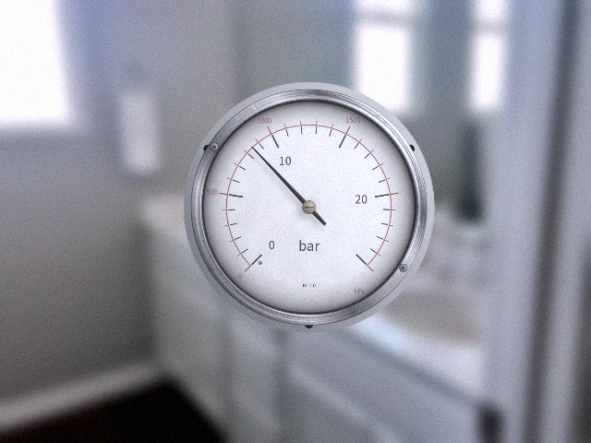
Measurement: 8.5 bar
